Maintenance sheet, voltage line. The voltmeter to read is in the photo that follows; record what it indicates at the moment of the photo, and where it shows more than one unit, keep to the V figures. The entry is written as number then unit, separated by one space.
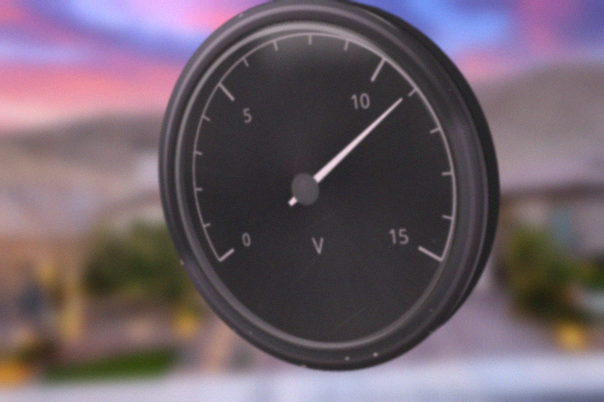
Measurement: 11 V
